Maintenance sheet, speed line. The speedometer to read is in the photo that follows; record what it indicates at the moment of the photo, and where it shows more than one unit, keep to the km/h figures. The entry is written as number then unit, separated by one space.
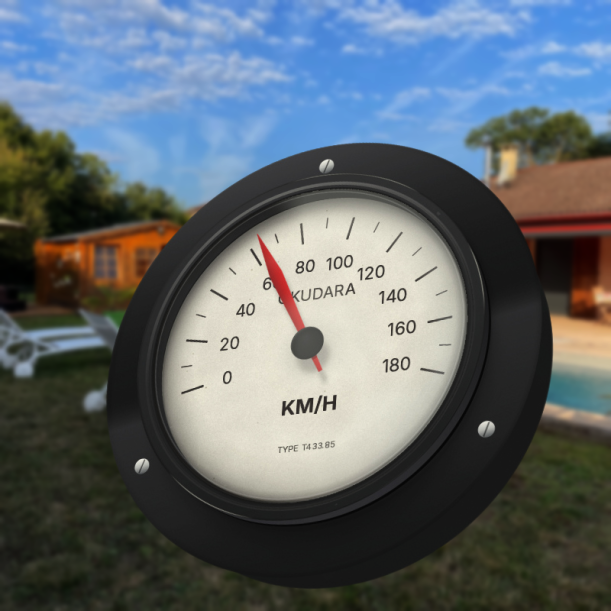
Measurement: 65 km/h
